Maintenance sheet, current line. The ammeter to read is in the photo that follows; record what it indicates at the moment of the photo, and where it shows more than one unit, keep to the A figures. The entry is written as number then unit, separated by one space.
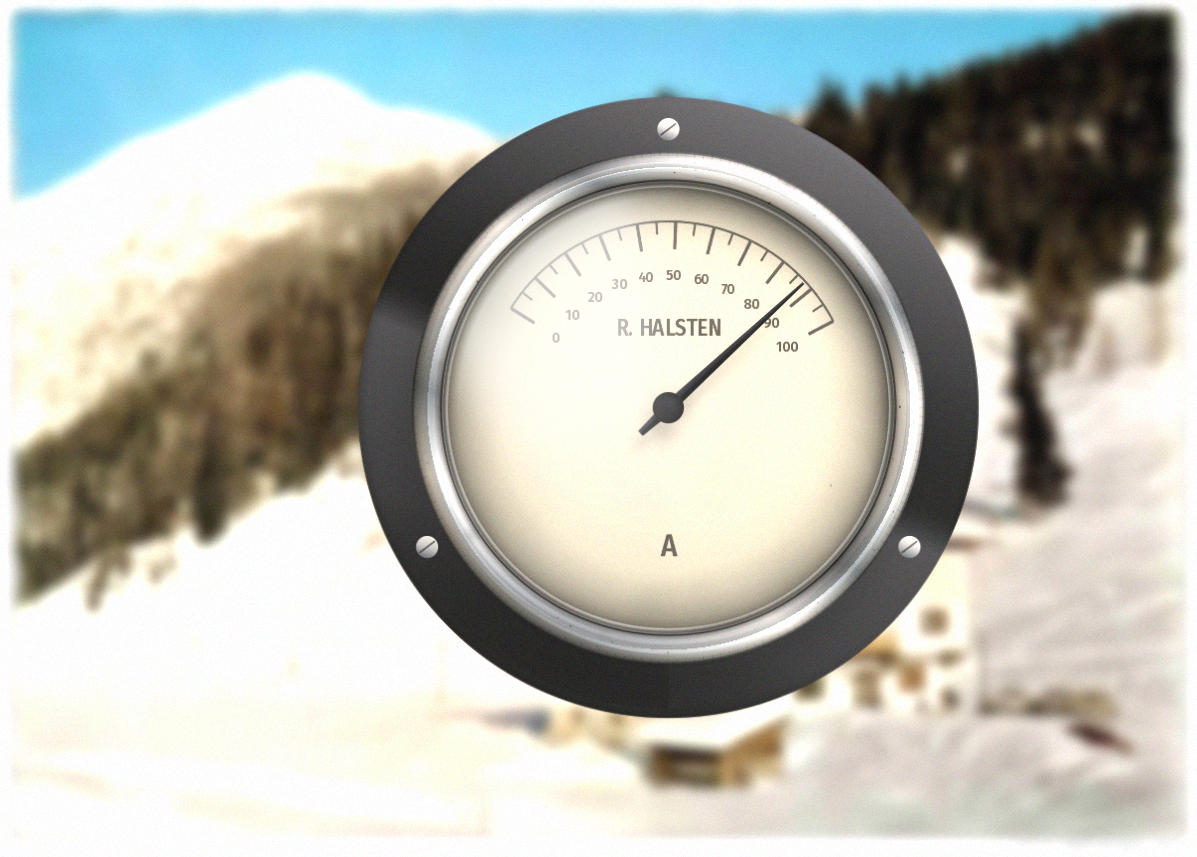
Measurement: 87.5 A
